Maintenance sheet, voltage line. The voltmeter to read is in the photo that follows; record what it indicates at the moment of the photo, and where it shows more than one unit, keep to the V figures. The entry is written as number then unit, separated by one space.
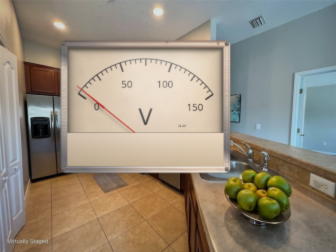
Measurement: 5 V
